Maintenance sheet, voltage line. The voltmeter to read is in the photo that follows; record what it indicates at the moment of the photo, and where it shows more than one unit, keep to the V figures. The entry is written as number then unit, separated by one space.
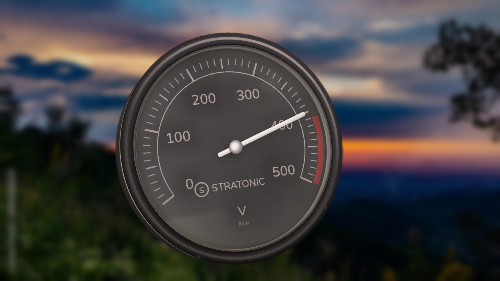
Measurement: 400 V
